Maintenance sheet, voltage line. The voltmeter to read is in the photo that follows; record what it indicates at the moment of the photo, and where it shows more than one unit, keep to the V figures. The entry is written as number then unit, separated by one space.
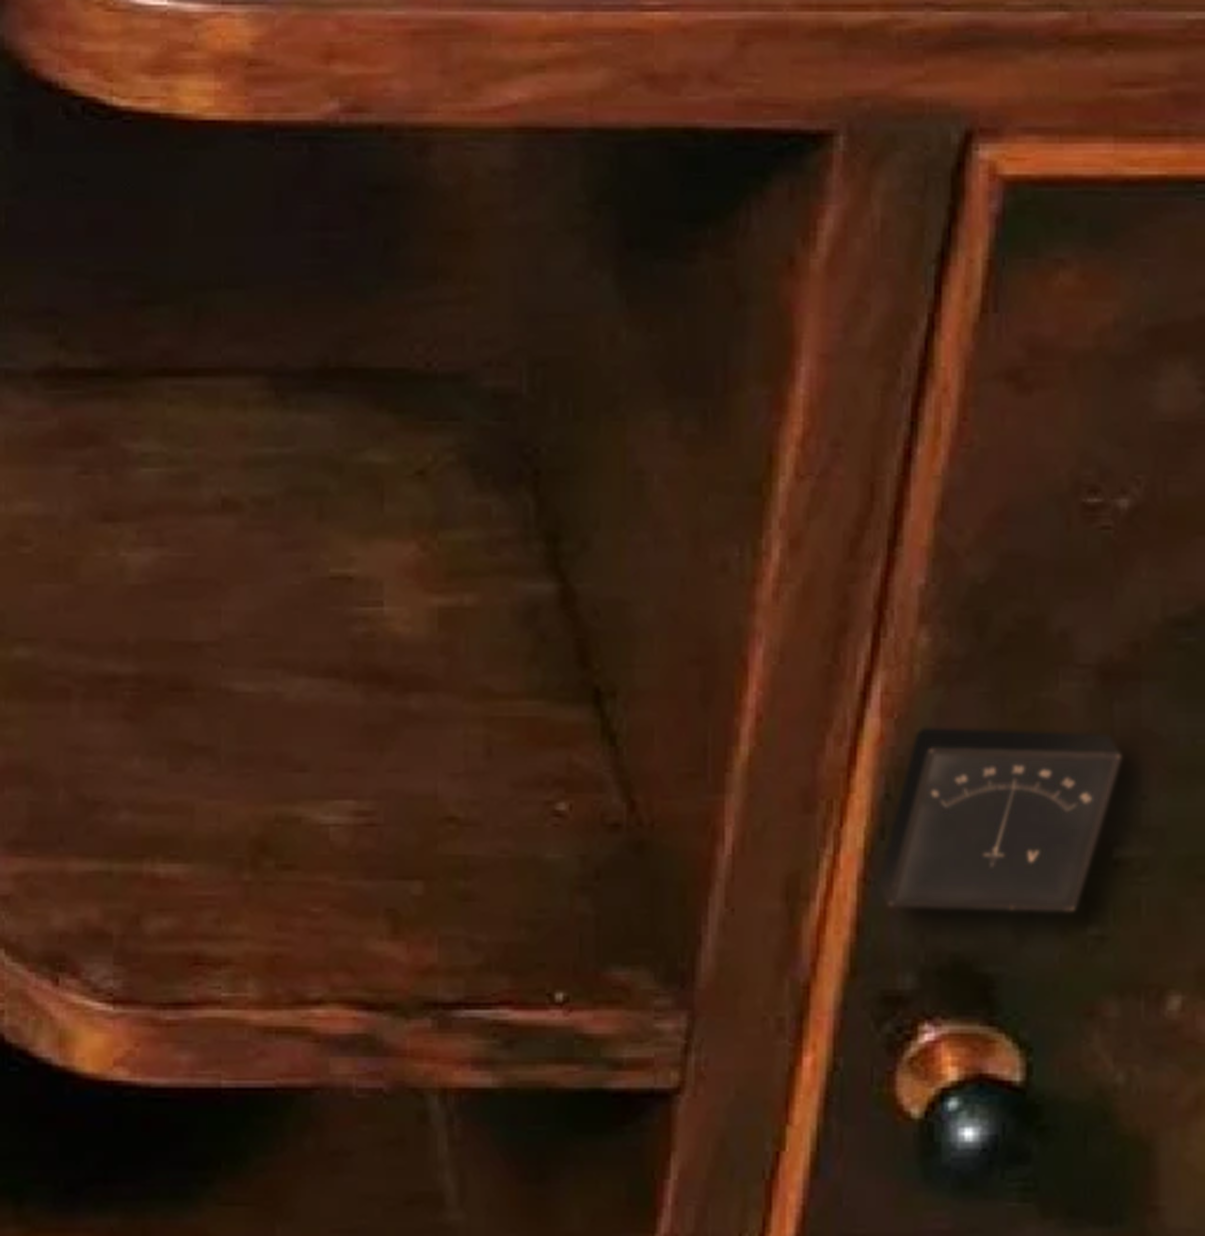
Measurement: 30 V
